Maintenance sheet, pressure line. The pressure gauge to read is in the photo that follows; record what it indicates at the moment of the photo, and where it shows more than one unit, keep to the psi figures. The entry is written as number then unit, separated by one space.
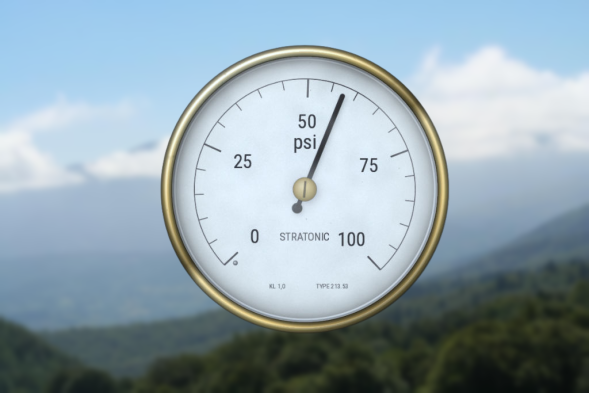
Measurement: 57.5 psi
